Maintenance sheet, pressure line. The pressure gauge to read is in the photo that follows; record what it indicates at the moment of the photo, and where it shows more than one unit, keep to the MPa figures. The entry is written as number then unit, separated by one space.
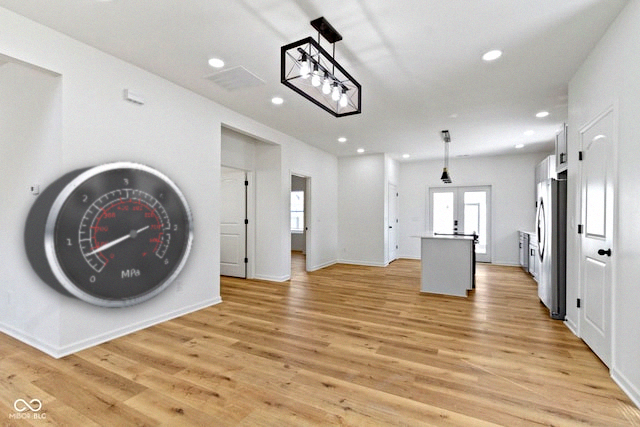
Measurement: 0.6 MPa
